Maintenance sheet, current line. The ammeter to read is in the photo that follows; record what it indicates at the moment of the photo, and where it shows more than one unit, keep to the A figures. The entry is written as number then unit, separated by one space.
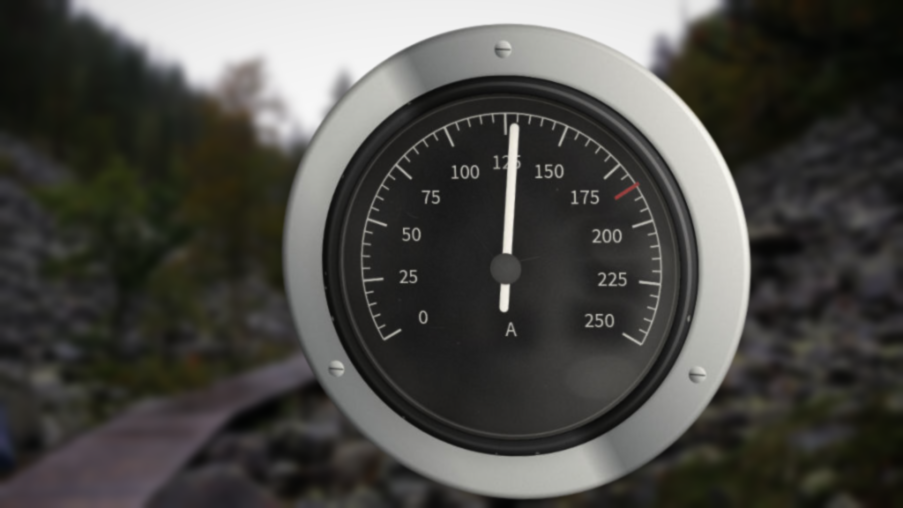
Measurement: 130 A
